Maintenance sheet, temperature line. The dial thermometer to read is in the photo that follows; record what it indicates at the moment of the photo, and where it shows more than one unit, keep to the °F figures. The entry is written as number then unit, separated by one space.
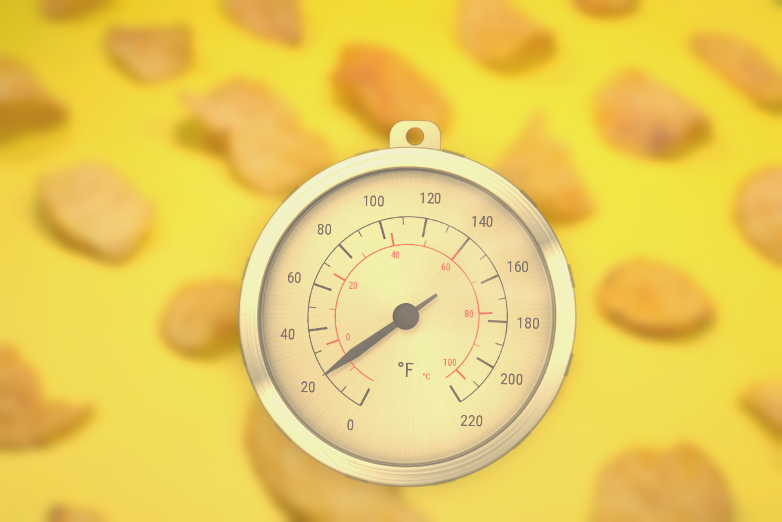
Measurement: 20 °F
